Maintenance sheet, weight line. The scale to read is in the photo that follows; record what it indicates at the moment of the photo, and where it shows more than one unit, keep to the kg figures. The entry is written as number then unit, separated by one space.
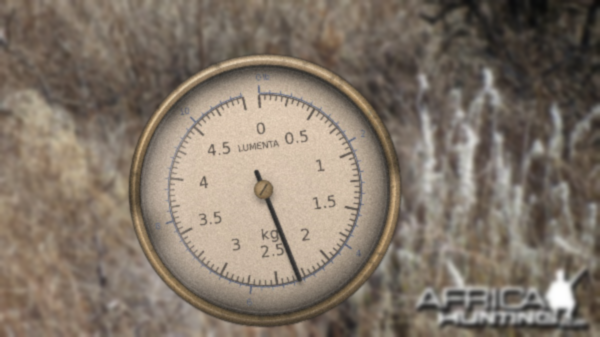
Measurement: 2.3 kg
